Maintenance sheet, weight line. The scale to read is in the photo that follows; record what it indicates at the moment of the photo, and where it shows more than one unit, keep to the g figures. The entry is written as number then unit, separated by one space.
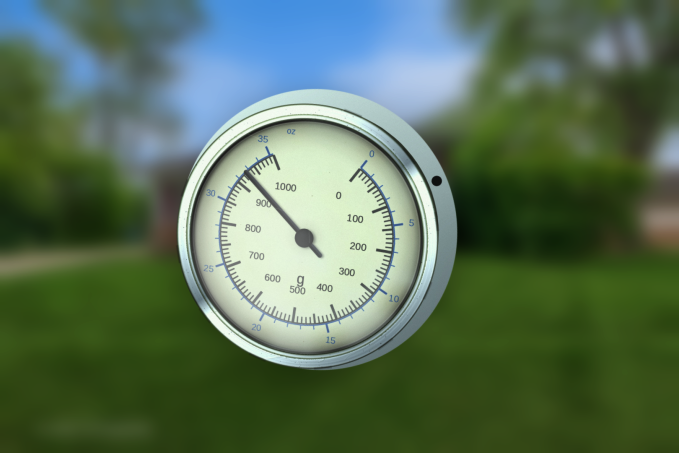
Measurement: 930 g
